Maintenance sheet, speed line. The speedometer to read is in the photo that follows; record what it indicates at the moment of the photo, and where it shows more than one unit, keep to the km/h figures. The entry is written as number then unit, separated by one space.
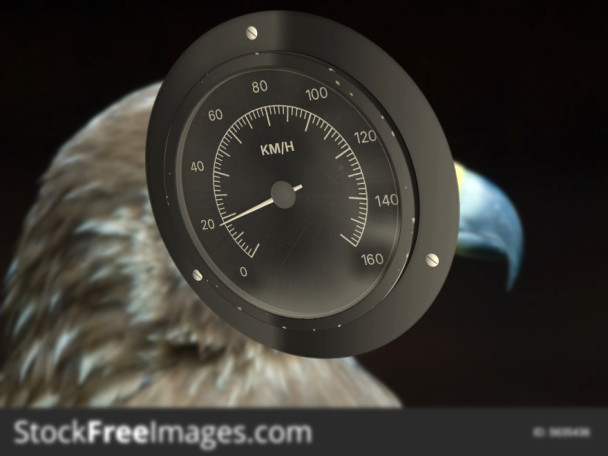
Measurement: 18 km/h
